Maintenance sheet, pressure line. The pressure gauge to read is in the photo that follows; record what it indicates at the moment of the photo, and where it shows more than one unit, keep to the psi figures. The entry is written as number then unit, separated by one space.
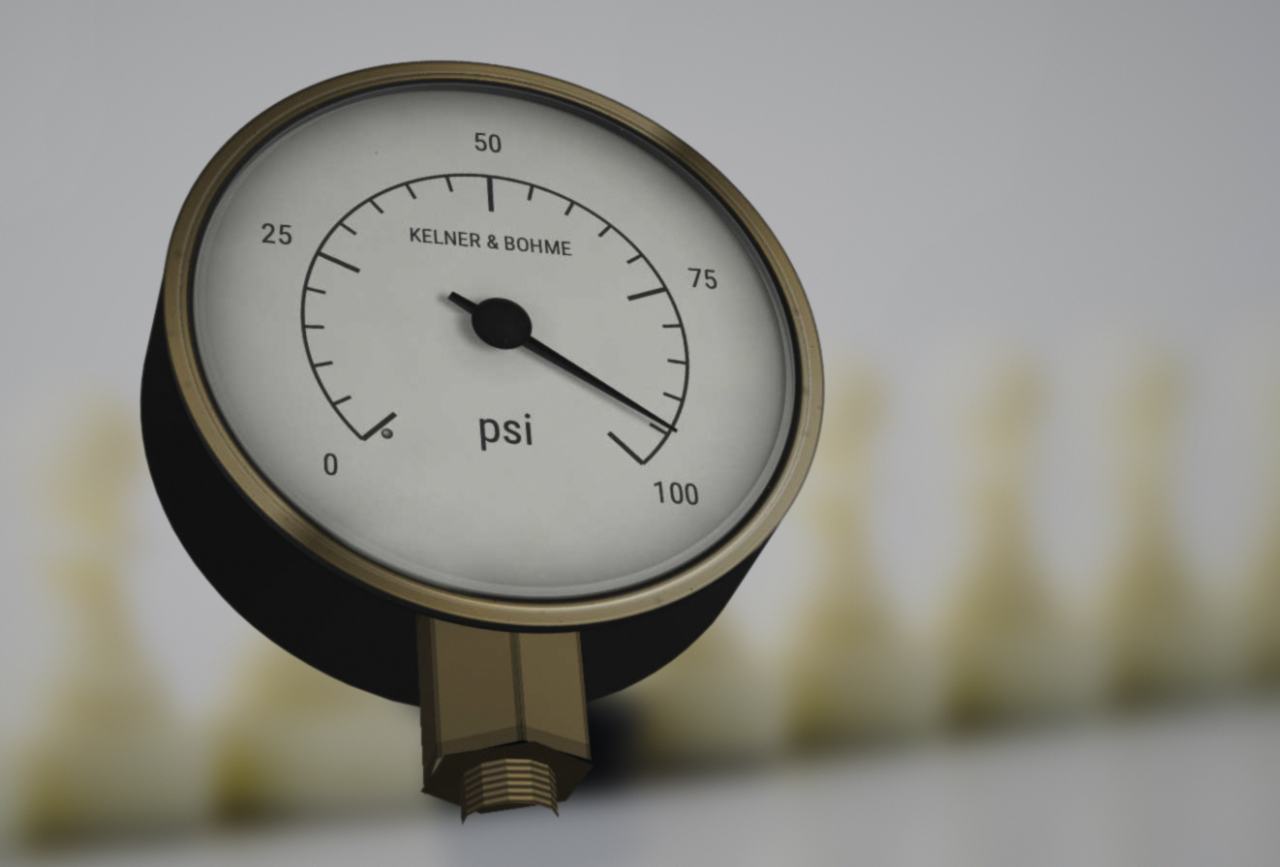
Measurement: 95 psi
